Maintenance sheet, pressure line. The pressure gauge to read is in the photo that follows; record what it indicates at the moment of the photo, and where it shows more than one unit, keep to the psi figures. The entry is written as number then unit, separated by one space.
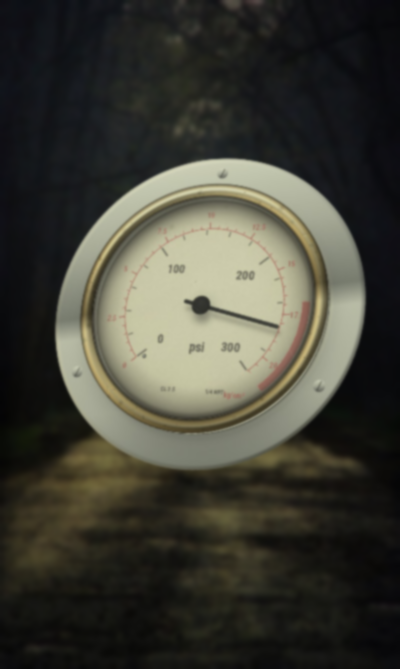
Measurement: 260 psi
